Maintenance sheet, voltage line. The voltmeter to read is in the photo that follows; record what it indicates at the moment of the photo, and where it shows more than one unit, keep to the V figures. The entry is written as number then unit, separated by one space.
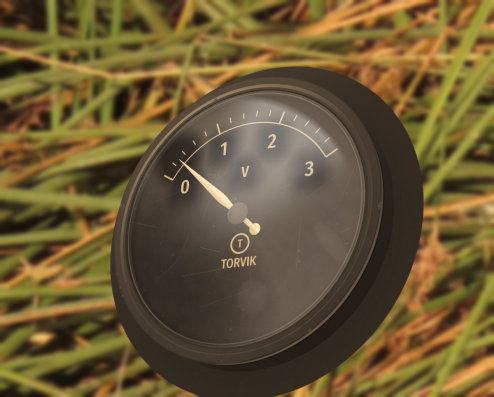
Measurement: 0.3 V
